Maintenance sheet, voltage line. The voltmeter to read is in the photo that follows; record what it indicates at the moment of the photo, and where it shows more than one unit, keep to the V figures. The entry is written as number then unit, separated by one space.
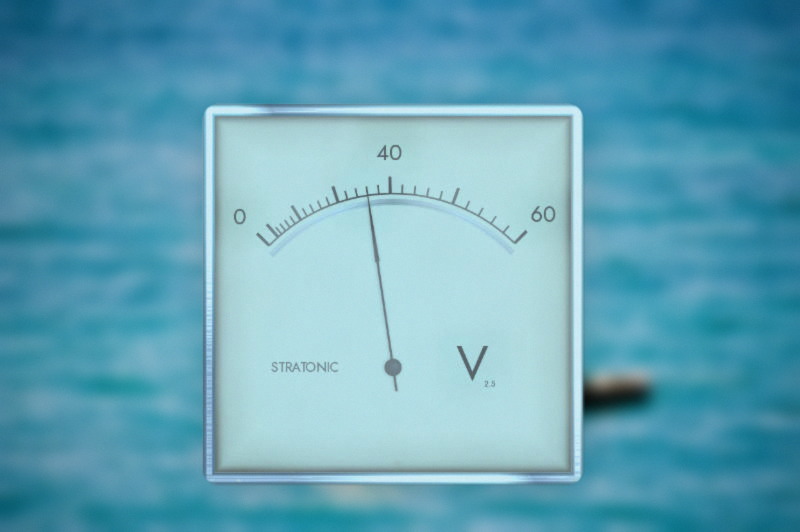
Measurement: 36 V
